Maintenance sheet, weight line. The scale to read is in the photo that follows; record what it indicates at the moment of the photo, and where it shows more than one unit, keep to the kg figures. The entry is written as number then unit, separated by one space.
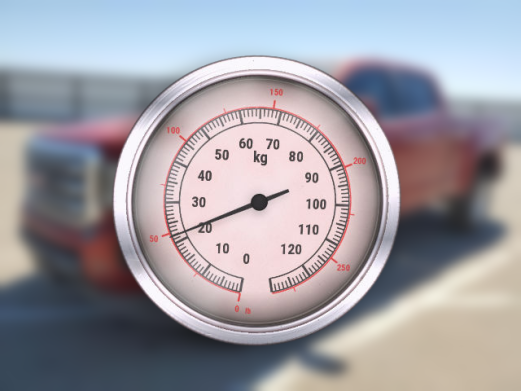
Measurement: 22 kg
